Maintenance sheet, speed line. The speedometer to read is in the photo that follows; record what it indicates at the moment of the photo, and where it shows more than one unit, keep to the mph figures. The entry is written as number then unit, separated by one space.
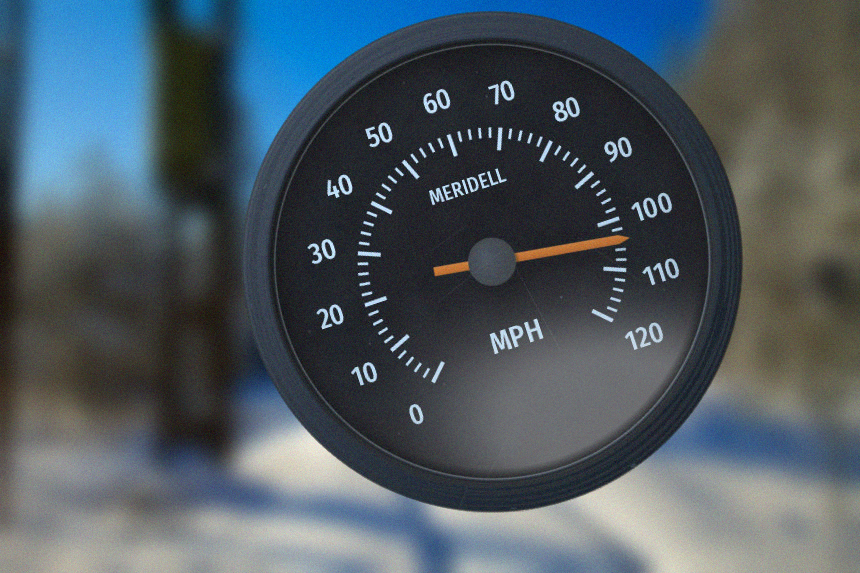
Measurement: 104 mph
